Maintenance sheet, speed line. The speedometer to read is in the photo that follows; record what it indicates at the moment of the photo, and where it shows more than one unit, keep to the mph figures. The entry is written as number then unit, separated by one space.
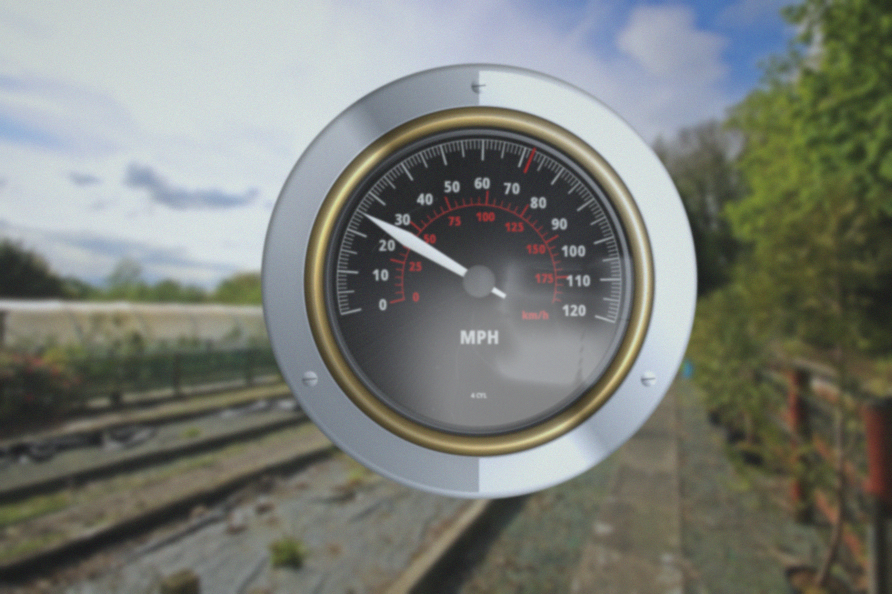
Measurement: 25 mph
